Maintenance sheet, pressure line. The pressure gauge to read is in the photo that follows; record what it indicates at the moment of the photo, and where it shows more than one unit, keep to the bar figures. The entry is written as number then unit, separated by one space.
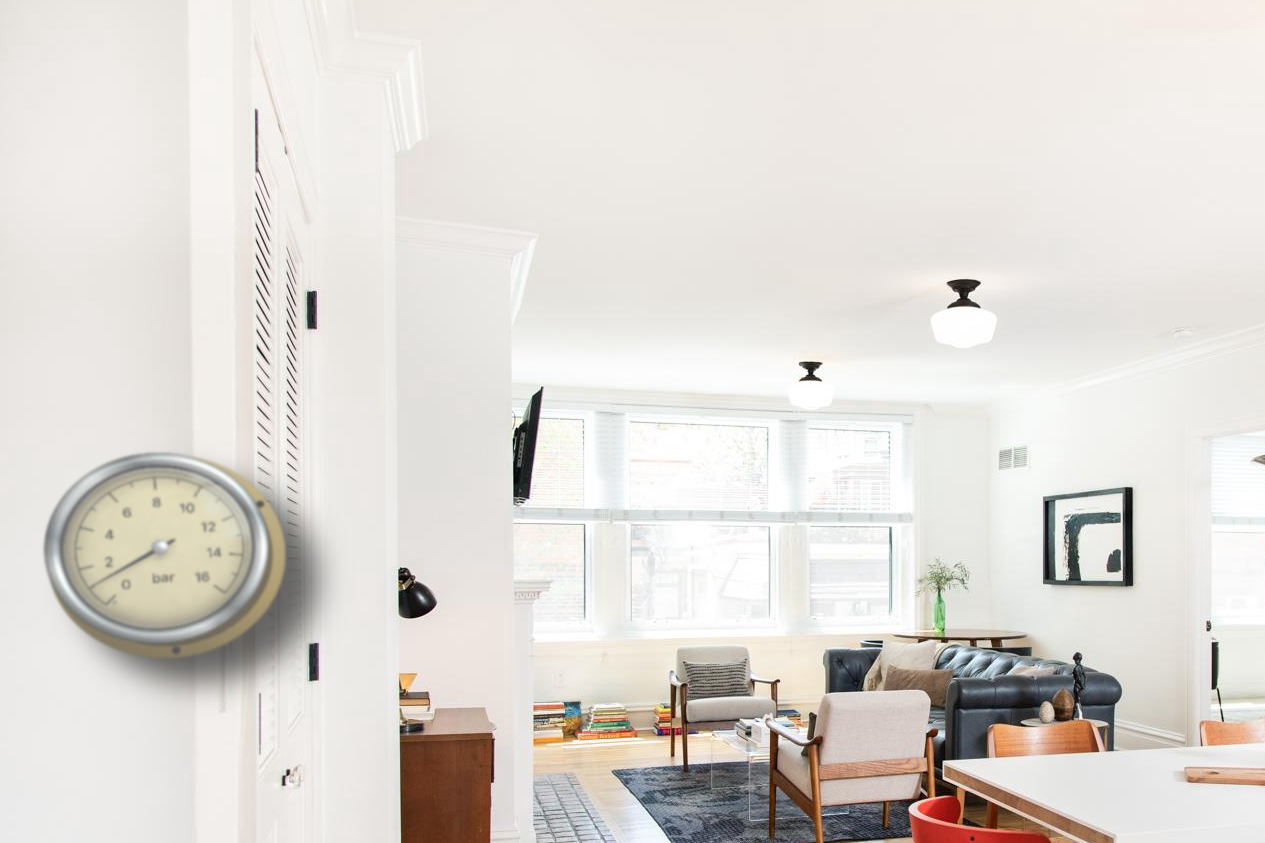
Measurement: 1 bar
